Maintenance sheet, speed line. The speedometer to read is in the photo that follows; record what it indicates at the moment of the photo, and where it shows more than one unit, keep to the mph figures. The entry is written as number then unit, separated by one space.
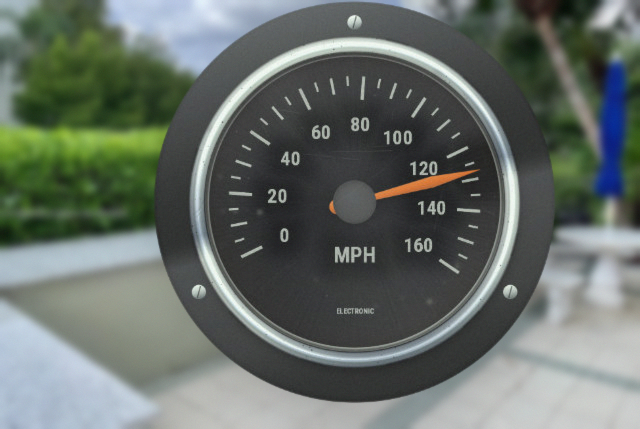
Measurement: 127.5 mph
